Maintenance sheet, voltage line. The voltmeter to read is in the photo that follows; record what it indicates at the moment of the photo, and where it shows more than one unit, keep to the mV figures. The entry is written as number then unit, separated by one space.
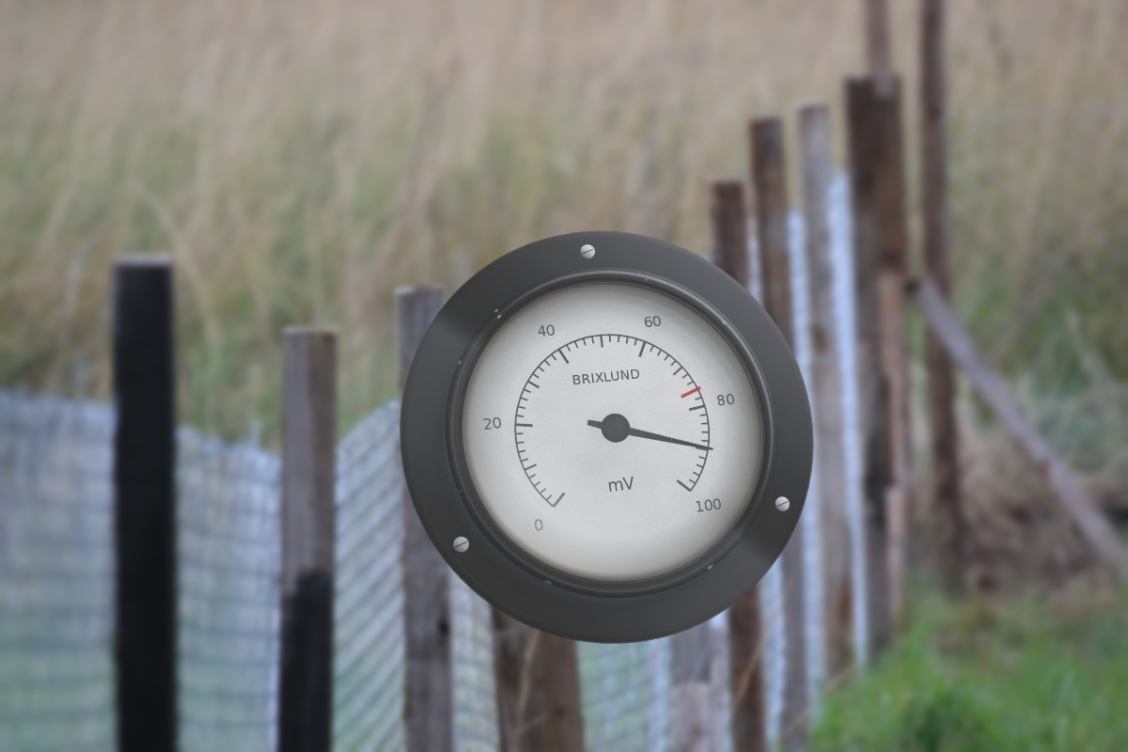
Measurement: 90 mV
